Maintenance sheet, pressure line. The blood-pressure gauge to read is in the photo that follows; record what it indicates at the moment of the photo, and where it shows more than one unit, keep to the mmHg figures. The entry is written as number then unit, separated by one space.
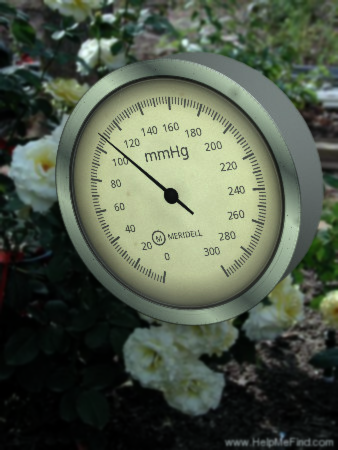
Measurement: 110 mmHg
